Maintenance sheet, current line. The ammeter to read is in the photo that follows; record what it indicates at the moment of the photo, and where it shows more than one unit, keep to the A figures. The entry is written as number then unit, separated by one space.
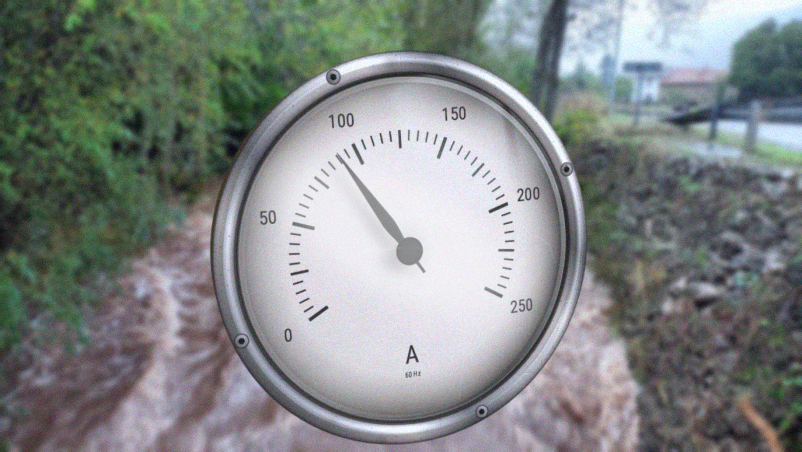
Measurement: 90 A
